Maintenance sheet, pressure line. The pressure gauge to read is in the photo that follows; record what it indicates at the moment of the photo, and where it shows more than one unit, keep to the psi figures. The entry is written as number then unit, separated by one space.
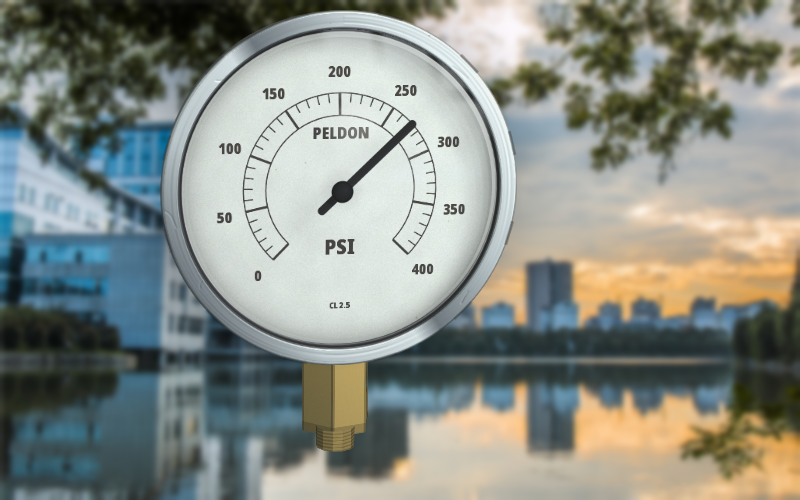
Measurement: 270 psi
